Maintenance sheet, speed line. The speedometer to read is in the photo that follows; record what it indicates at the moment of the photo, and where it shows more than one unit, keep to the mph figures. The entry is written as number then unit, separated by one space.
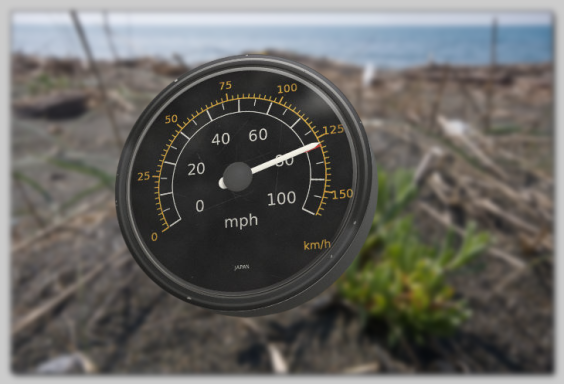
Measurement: 80 mph
